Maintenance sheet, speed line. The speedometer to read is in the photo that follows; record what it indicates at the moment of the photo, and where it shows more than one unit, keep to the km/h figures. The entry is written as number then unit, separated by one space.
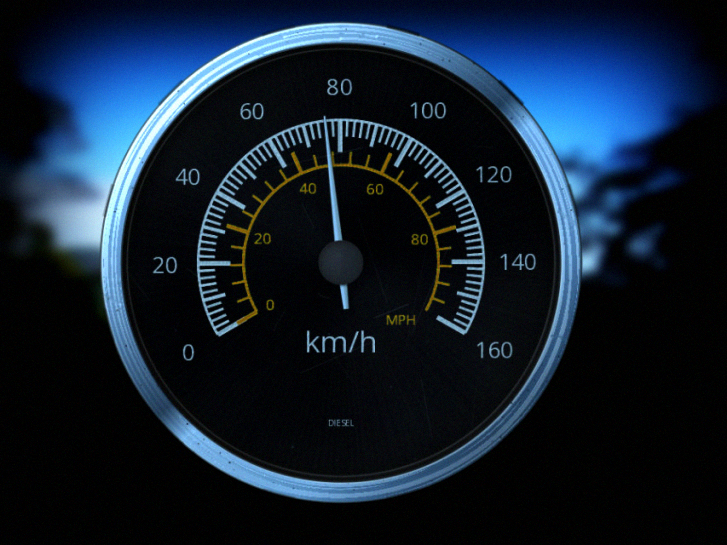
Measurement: 76 km/h
